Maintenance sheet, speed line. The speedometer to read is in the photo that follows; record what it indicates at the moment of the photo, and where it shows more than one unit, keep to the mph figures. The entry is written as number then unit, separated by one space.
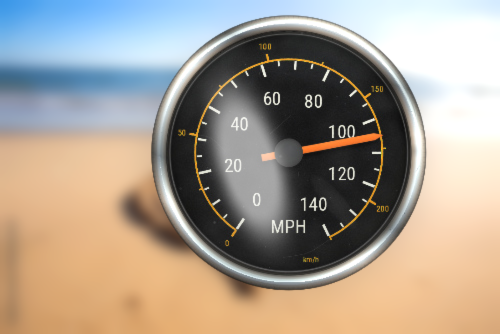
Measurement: 105 mph
